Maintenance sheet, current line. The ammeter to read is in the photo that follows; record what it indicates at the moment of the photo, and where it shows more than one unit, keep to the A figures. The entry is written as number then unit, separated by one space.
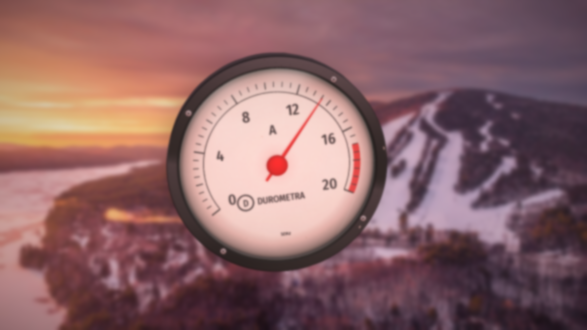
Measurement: 13.5 A
